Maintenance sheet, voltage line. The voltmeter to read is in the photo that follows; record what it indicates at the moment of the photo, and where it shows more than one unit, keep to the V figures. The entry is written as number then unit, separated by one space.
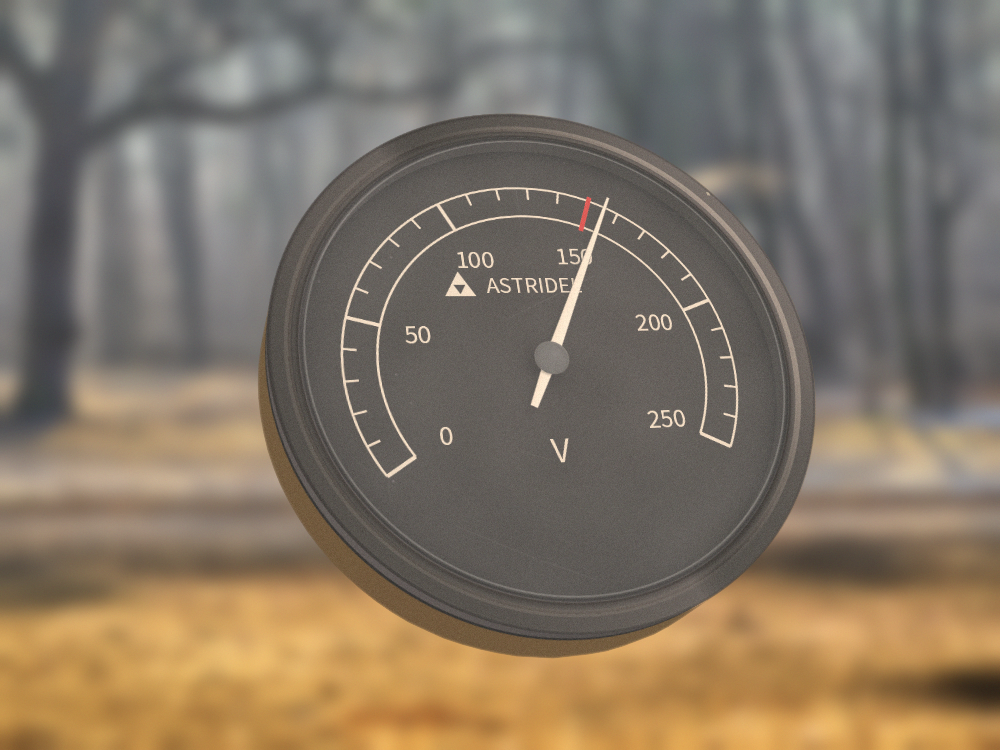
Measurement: 155 V
